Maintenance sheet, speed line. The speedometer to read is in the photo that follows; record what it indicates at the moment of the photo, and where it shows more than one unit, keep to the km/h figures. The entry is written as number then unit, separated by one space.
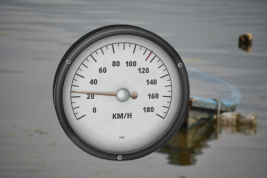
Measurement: 25 km/h
